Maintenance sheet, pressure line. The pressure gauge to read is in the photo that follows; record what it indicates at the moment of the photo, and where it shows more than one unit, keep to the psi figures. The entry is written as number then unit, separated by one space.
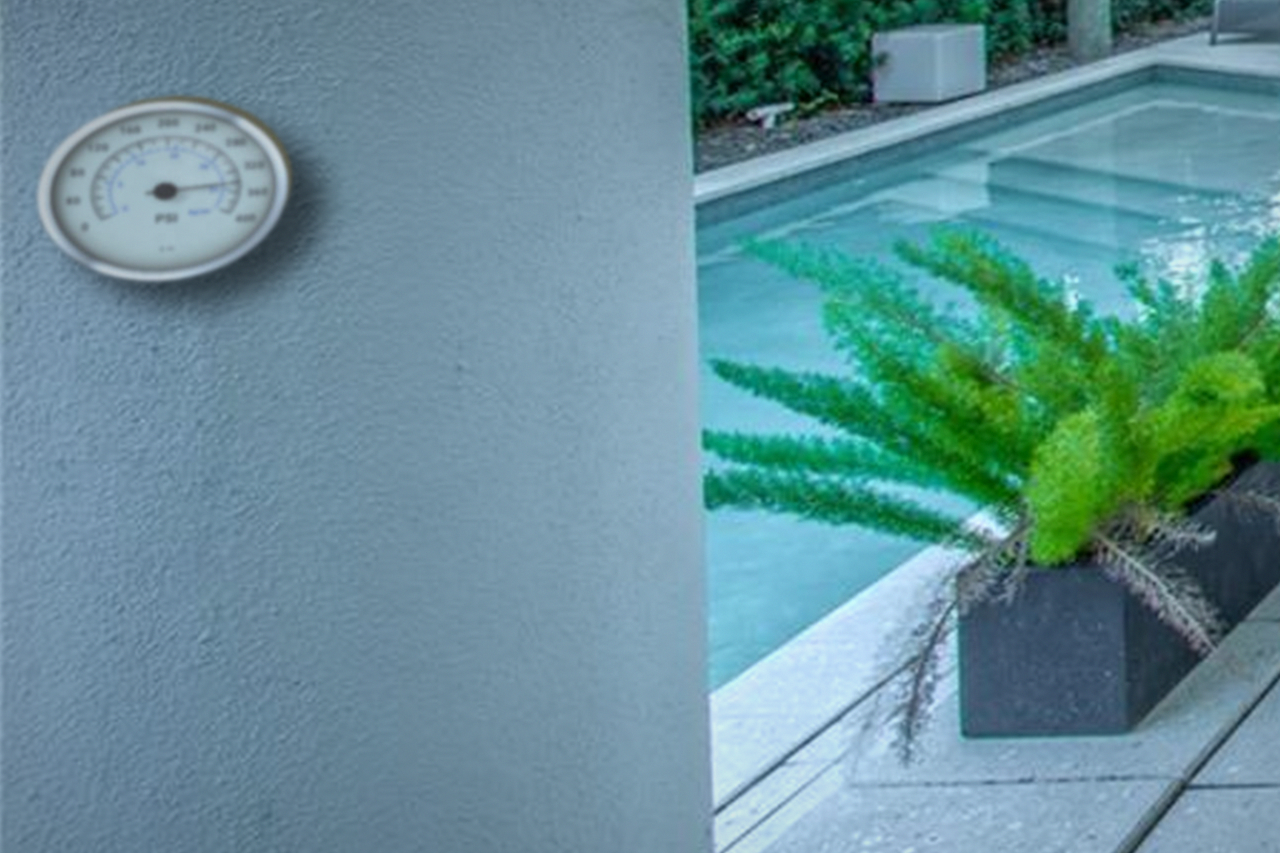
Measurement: 340 psi
